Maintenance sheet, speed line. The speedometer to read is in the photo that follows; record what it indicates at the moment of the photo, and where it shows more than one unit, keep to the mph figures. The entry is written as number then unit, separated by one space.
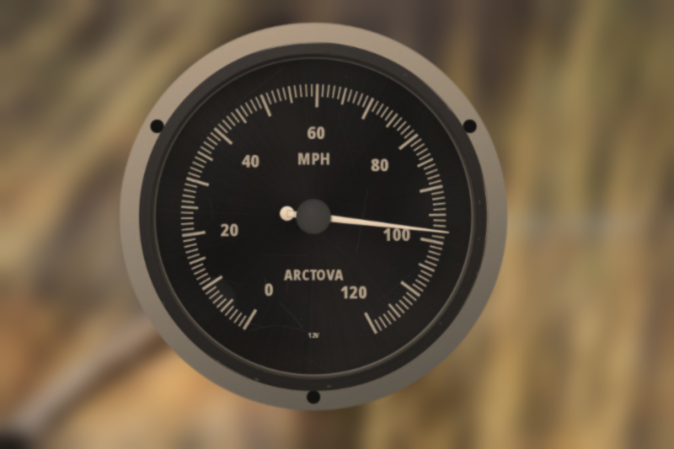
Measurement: 98 mph
